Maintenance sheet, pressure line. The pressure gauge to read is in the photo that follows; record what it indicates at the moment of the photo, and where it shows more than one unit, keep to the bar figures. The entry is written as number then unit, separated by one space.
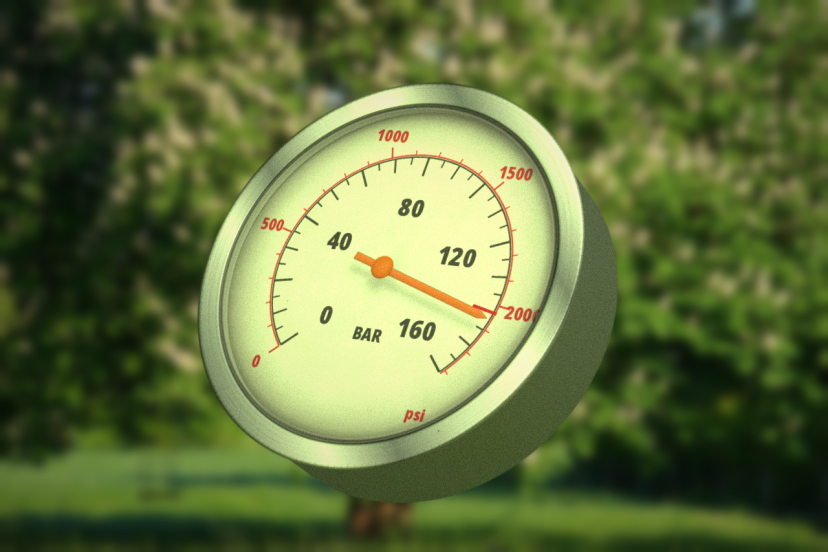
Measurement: 142.5 bar
